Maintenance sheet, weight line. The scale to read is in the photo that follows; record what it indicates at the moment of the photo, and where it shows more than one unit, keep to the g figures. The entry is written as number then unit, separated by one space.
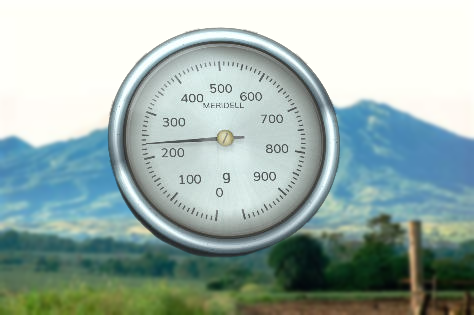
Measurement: 230 g
